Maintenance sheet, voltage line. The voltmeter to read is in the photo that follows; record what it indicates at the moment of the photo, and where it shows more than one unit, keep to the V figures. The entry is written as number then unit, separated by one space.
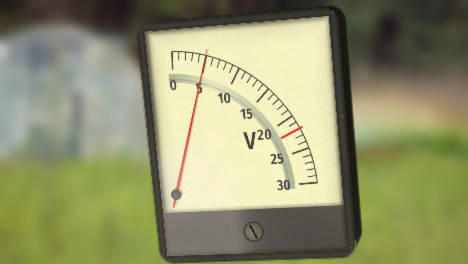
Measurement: 5 V
